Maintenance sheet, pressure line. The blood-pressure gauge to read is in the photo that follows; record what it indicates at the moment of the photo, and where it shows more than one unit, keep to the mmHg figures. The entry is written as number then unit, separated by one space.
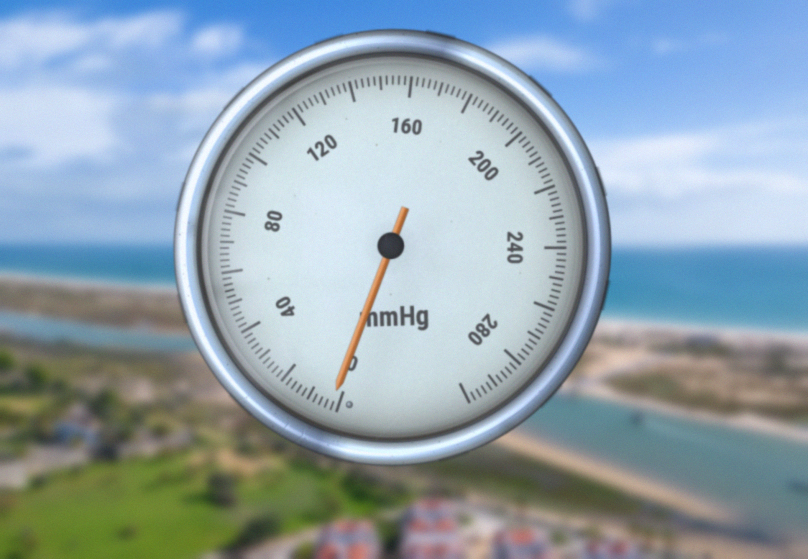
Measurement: 2 mmHg
